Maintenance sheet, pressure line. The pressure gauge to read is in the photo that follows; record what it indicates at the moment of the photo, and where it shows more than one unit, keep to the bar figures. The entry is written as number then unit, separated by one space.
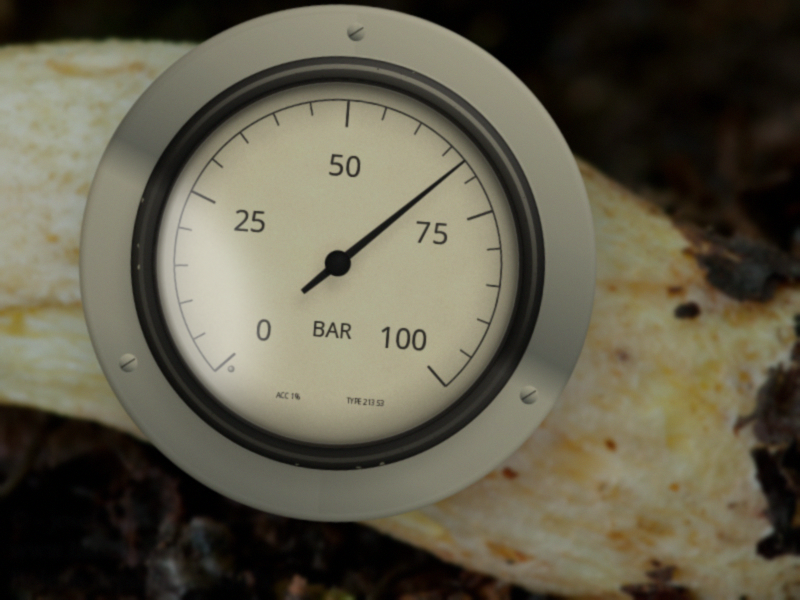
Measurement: 67.5 bar
